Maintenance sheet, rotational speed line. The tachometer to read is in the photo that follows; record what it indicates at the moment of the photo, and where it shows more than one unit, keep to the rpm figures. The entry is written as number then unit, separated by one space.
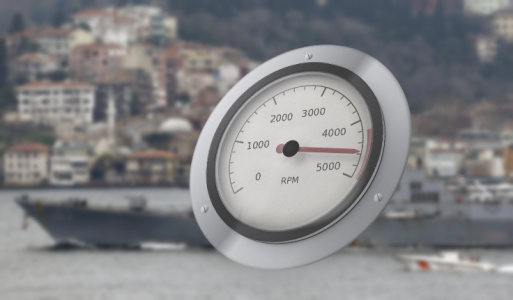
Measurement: 4600 rpm
